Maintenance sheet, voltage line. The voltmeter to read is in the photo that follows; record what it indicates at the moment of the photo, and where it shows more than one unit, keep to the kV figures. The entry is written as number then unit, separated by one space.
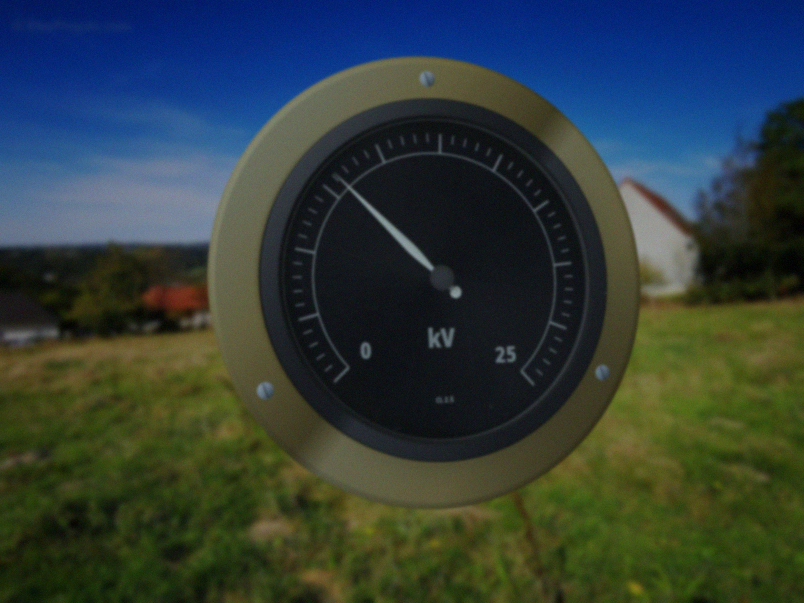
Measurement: 8 kV
